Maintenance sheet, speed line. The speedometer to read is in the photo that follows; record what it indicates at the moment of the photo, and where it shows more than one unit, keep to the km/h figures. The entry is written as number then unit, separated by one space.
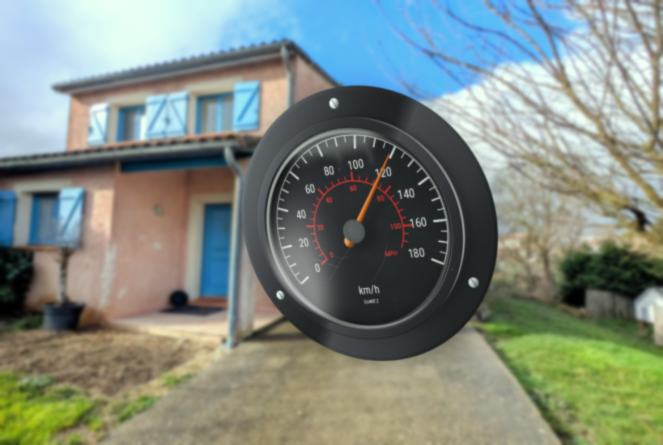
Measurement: 120 km/h
